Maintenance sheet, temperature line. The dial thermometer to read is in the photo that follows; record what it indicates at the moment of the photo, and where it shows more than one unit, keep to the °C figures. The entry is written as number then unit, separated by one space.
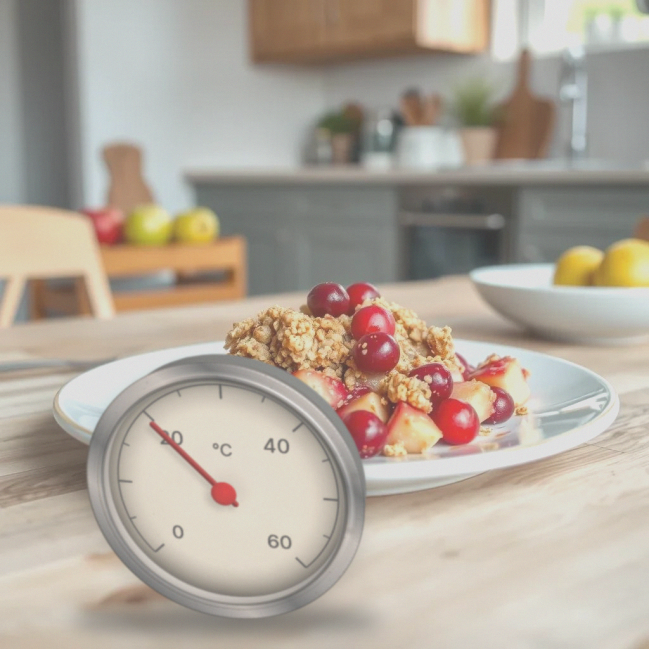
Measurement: 20 °C
